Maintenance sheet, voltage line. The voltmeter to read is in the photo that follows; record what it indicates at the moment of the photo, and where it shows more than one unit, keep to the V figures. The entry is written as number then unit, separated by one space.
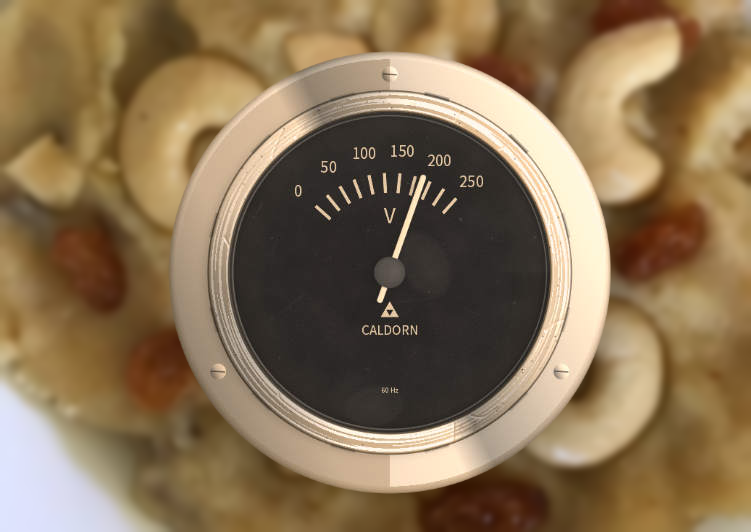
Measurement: 187.5 V
